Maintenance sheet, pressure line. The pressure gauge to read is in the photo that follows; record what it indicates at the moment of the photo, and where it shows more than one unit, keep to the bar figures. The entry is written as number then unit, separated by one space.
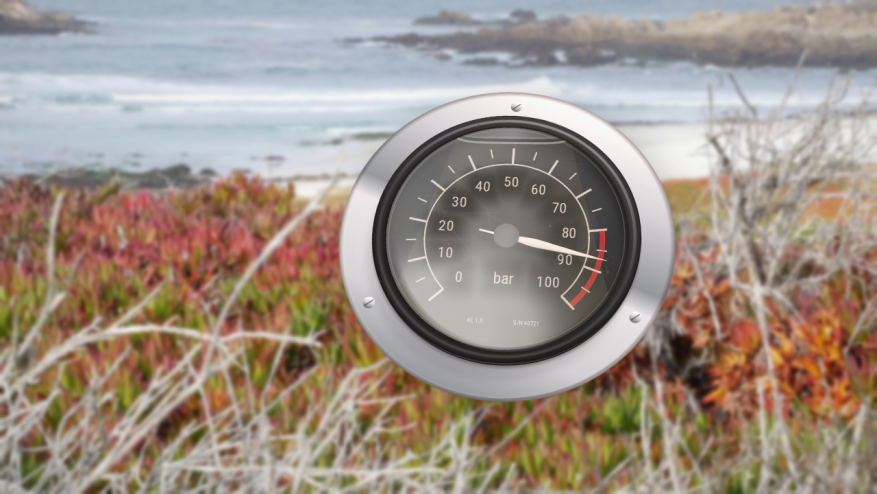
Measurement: 87.5 bar
